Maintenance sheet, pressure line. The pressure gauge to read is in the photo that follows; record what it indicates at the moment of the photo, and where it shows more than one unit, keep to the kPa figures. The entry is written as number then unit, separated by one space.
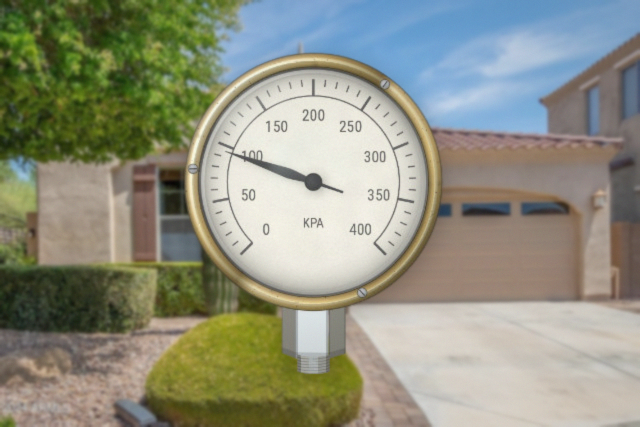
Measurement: 95 kPa
